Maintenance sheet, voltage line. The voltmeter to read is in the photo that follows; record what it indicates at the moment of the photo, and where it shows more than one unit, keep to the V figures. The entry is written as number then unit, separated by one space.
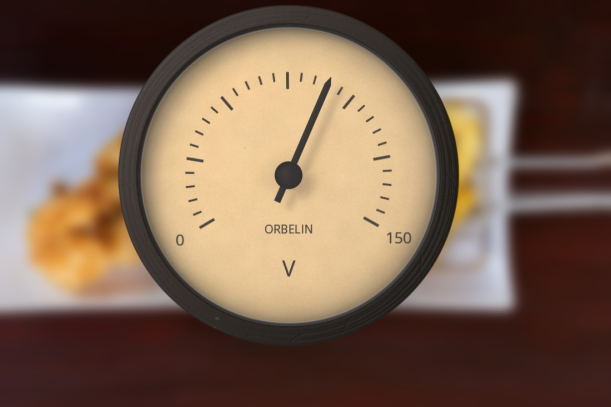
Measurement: 90 V
